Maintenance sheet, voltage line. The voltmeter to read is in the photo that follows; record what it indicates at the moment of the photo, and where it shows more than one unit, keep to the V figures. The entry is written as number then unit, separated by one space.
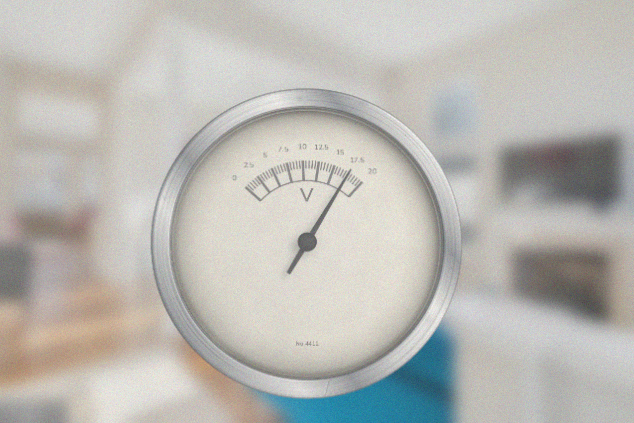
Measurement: 17.5 V
